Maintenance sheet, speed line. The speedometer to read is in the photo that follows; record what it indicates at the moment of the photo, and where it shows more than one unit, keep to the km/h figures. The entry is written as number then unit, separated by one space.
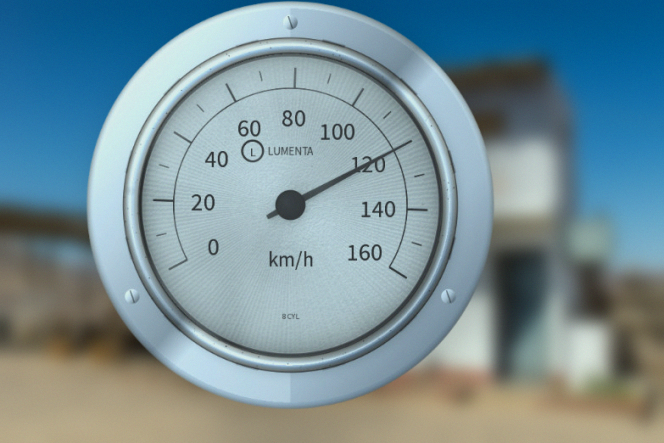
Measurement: 120 km/h
